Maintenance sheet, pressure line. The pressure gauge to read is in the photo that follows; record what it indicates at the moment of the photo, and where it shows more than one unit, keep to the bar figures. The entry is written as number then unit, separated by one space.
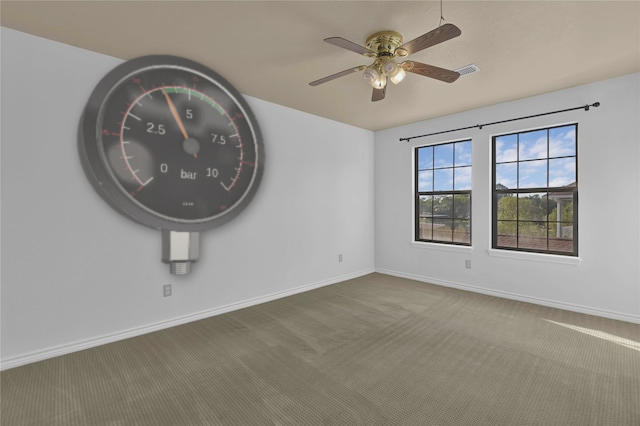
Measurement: 4 bar
